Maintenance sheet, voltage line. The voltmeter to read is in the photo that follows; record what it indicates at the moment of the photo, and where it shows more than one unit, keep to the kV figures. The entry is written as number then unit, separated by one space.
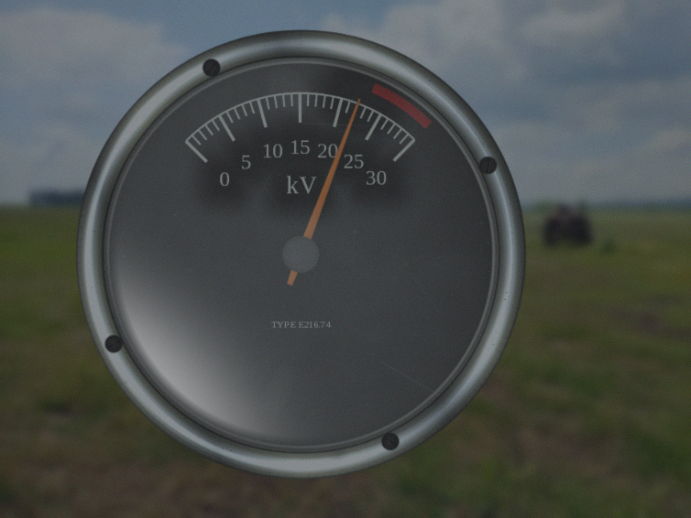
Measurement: 22 kV
